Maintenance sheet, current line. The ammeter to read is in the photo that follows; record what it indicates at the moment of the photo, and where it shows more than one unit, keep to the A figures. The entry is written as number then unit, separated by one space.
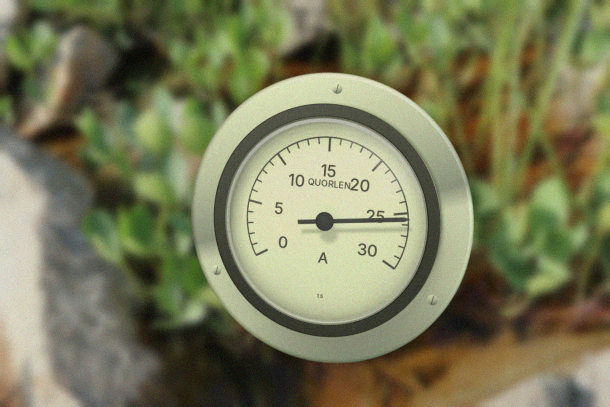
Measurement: 25.5 A
